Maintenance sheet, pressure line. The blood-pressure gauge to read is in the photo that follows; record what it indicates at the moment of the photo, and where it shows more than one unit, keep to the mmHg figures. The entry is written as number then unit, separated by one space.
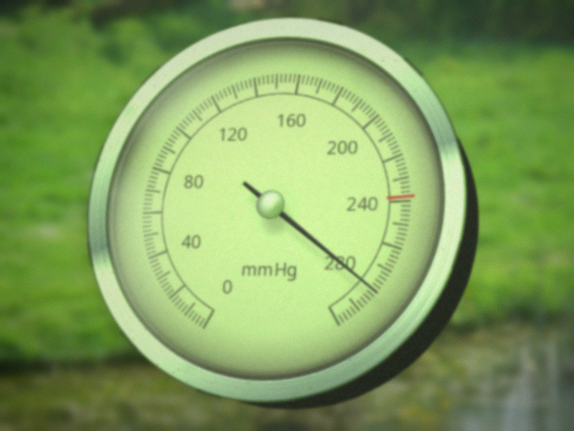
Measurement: 280 mmHg
